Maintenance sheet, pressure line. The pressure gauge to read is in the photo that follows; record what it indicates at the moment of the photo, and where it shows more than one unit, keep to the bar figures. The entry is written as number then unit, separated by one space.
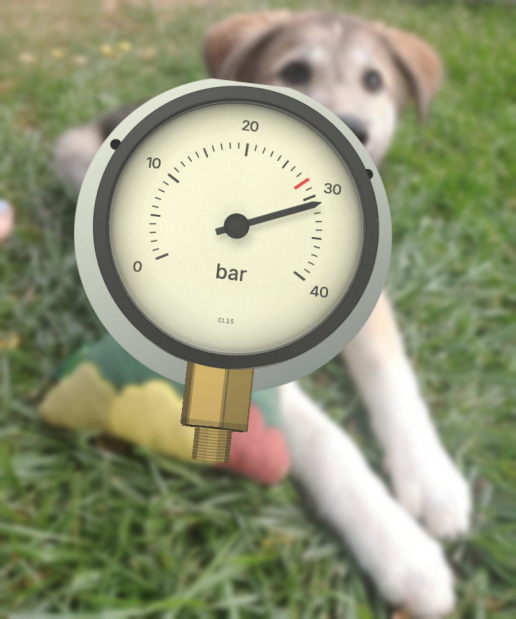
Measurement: 31 bar
